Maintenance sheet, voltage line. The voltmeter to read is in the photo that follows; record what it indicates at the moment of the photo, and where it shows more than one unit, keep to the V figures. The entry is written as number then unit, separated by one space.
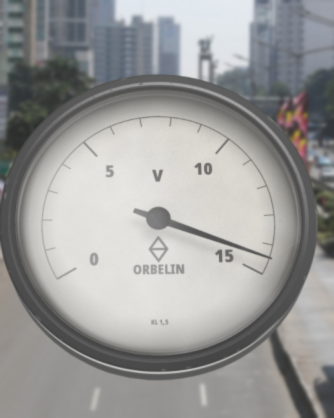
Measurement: 14.5 V
